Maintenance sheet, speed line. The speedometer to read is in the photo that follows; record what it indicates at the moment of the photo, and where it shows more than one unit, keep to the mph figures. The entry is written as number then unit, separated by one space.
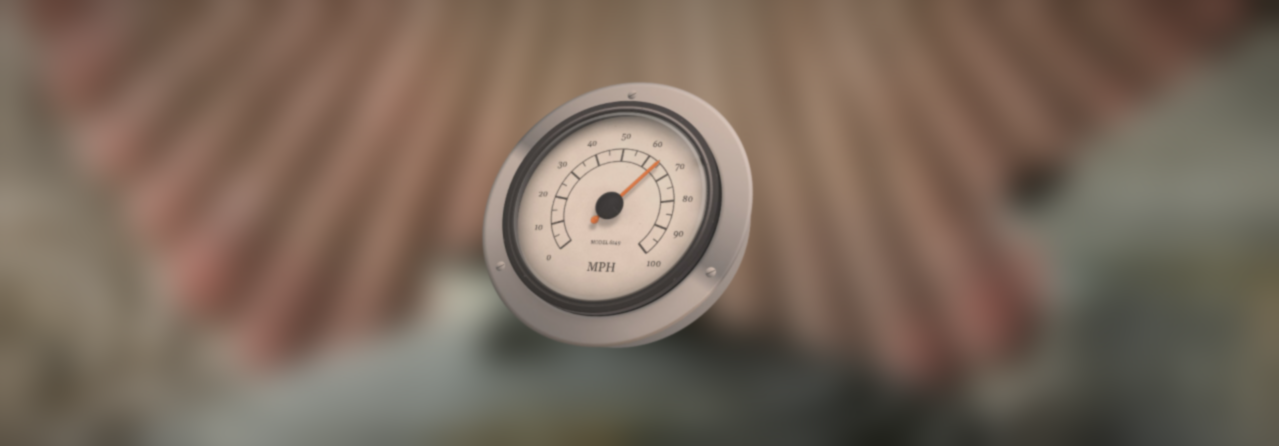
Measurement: 65 mph
